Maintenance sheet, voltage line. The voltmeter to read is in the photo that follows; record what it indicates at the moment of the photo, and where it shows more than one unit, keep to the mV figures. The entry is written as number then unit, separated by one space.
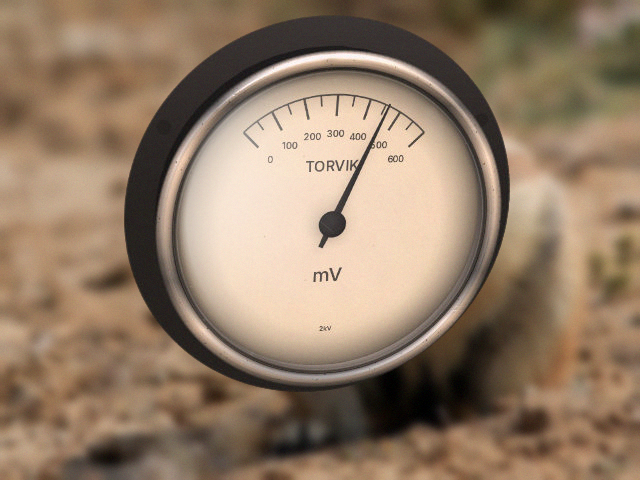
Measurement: 450 mV
